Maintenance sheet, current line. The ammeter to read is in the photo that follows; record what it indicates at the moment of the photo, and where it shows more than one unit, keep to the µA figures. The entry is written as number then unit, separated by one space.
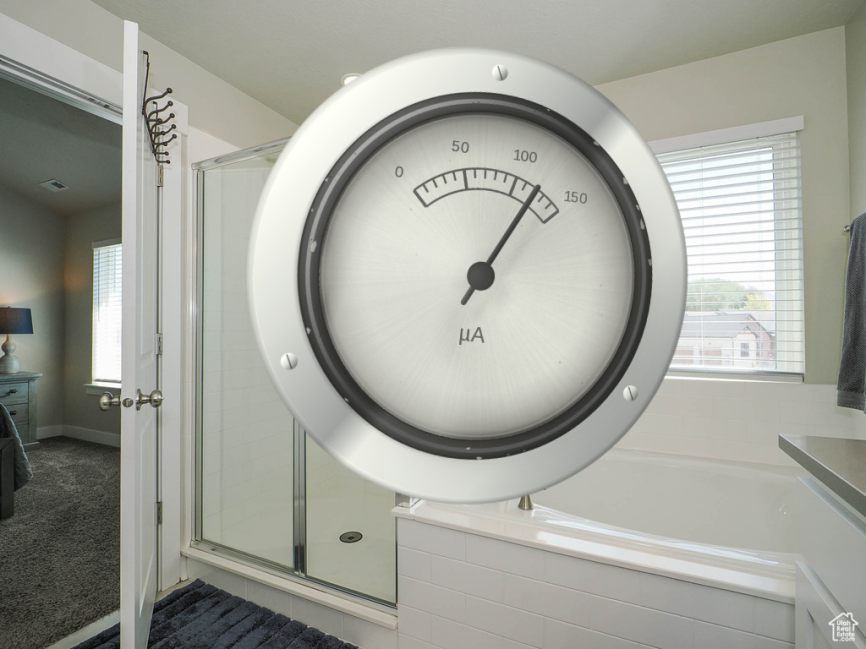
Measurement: 120 µA
